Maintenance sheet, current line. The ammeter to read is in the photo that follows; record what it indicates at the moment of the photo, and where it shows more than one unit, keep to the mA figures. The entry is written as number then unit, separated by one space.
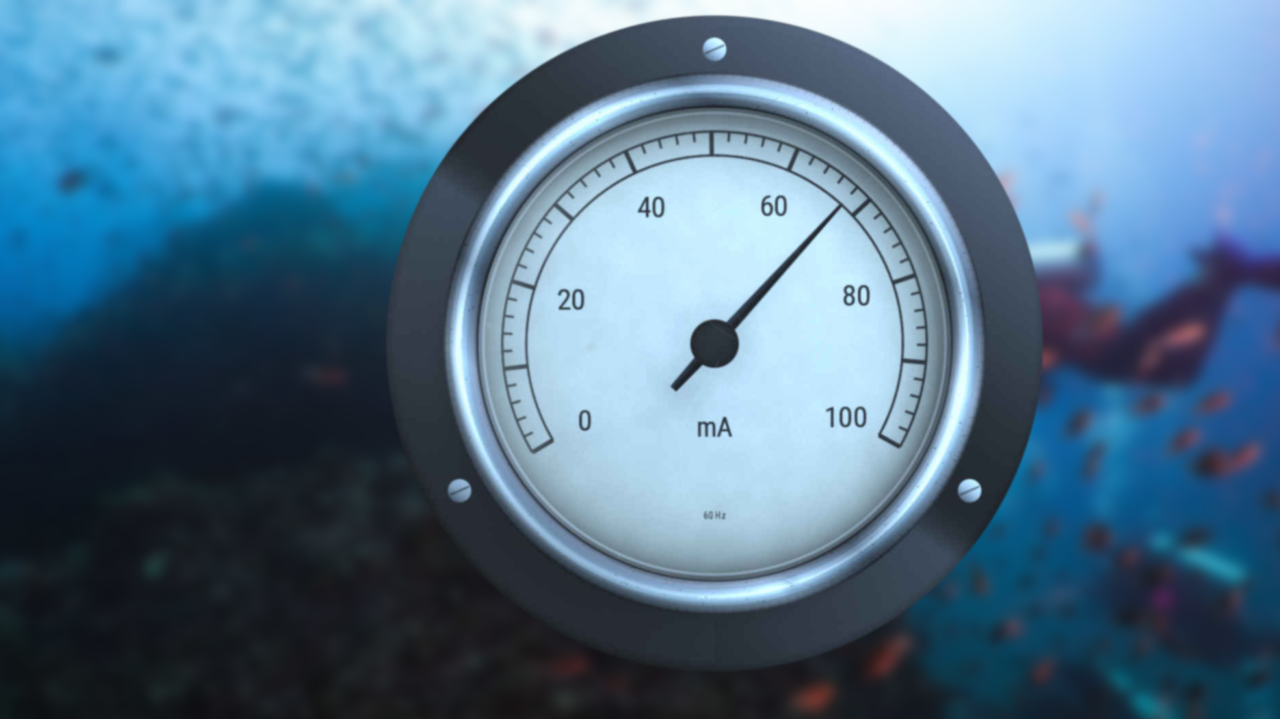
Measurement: 68 mA
